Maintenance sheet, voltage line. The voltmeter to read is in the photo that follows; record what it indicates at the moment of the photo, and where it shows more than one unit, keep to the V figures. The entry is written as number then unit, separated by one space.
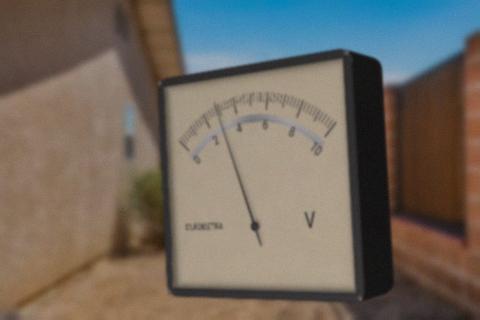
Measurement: 3 V
